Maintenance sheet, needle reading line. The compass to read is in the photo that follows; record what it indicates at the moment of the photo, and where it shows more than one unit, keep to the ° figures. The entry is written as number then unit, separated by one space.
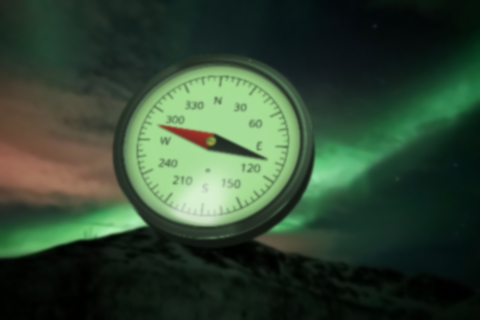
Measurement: 285 °
